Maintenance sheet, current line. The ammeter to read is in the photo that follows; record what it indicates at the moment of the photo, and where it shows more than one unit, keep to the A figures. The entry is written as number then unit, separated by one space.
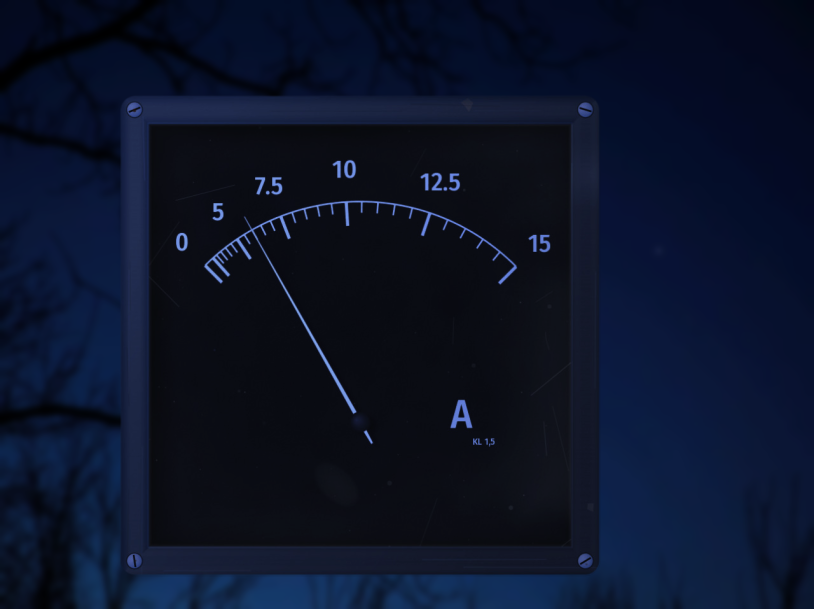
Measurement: 6 A
